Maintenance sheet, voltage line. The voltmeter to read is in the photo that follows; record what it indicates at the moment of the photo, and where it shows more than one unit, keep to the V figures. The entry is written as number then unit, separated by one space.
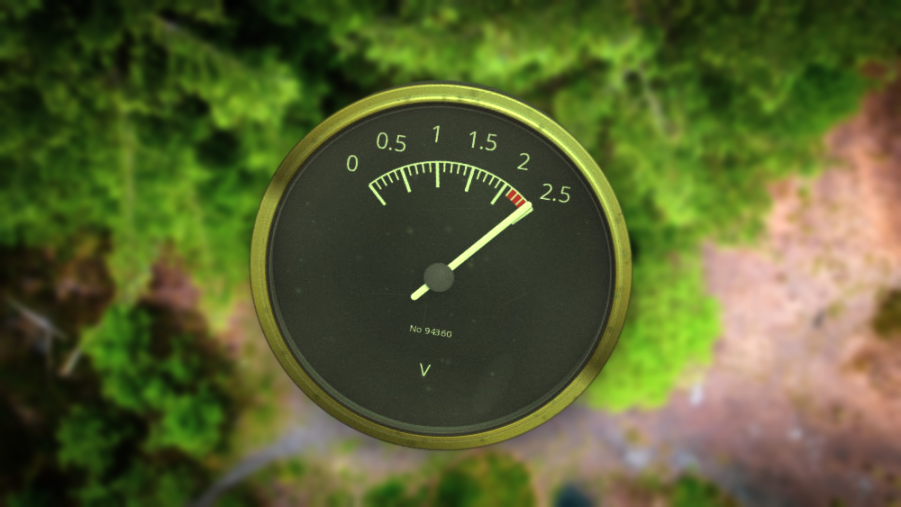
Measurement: 2.4 V
